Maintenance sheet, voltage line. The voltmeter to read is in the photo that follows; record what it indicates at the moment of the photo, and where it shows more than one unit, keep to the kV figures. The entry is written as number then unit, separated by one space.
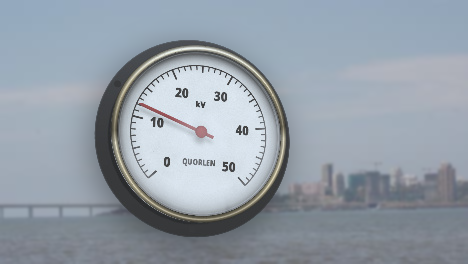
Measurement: 12 kV
